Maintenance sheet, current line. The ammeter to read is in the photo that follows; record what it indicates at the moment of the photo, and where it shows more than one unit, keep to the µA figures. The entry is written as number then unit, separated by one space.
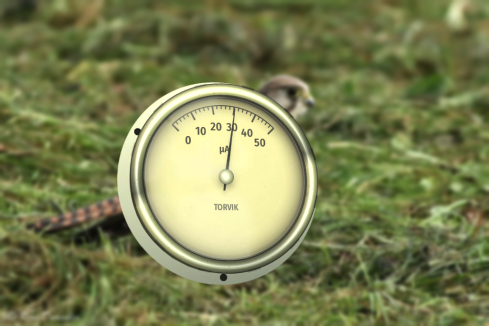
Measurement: 30 µA
